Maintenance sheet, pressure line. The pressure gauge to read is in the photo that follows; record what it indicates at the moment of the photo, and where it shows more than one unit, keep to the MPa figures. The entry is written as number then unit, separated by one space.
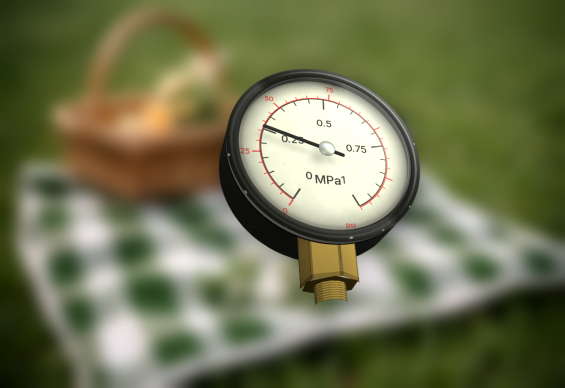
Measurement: 0.25 MPa
